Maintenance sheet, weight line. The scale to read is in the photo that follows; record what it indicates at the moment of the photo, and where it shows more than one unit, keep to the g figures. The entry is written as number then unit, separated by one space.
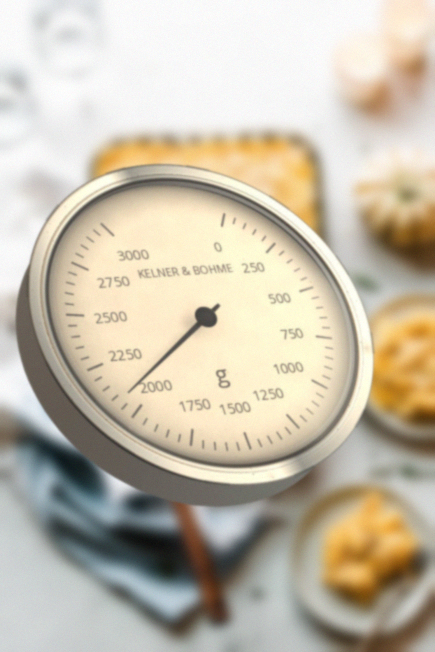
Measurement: 2075 g
